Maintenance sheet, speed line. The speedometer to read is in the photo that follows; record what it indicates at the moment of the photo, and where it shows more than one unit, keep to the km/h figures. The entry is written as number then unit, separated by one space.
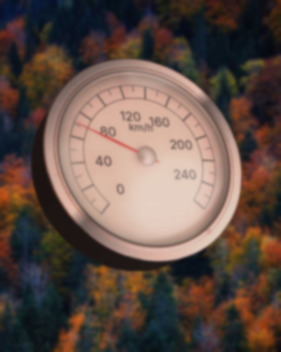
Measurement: 70 km/h
